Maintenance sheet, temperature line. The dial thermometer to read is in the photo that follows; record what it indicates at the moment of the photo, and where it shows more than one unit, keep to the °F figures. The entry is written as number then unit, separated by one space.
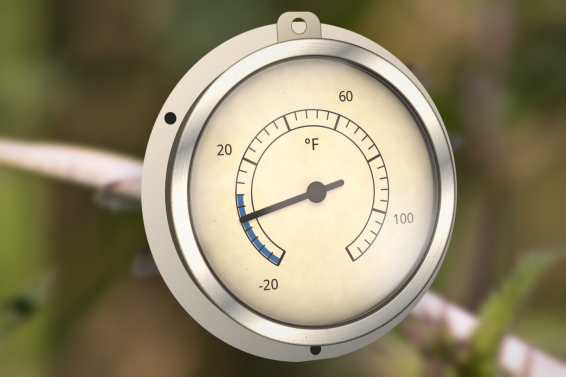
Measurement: 0 °F
